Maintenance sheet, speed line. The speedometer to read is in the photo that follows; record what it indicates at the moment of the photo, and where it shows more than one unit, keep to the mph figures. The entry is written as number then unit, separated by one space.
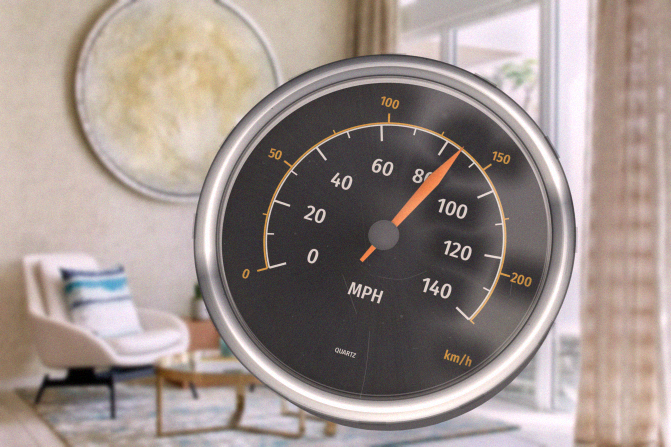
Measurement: 85 mph
